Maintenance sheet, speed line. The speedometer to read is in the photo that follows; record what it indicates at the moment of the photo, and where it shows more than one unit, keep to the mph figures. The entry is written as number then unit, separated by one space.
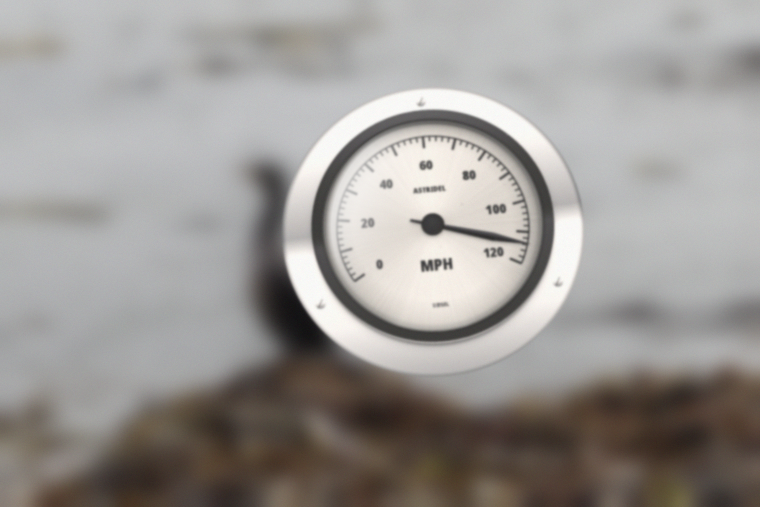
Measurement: 114 mph
